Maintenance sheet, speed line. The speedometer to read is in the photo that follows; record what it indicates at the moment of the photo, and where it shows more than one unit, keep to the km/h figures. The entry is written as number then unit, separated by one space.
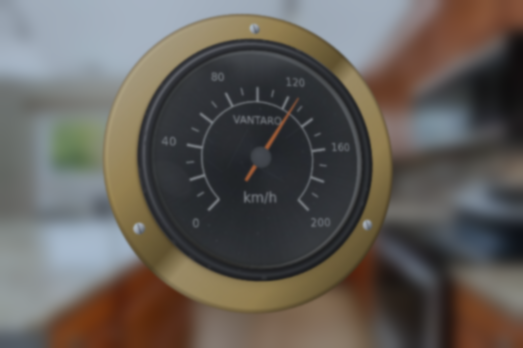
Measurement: 125 km/h
